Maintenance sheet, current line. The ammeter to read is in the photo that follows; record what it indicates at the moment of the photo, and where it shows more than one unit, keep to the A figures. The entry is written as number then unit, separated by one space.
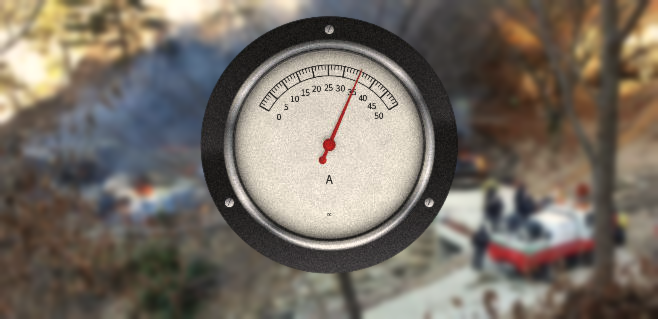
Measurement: 35 A
